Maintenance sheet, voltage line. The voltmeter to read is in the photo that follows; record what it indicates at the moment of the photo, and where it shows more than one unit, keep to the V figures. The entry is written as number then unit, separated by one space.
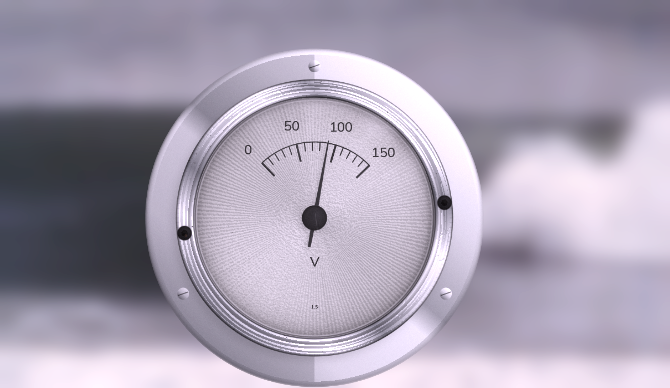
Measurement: 90 V
